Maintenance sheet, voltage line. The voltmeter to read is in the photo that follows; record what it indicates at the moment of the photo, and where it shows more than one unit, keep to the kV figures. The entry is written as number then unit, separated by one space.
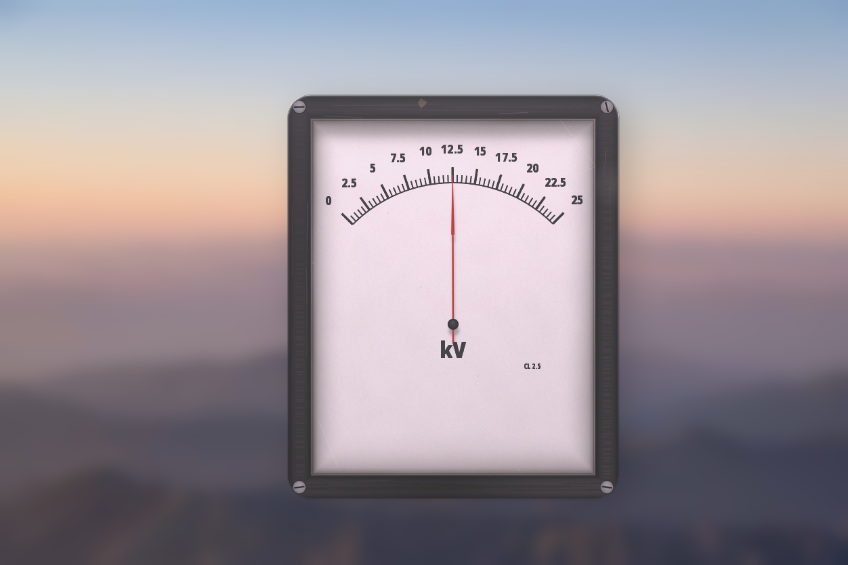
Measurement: 12.5 kV
